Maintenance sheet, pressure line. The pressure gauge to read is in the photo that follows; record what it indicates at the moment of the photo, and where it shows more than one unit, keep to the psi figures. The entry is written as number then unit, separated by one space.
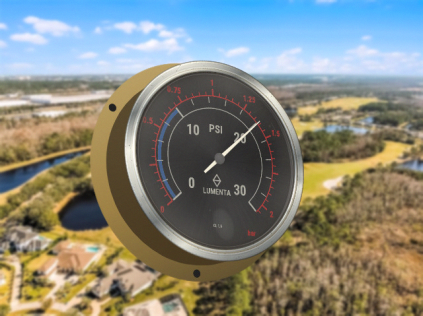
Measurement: 20 psi
